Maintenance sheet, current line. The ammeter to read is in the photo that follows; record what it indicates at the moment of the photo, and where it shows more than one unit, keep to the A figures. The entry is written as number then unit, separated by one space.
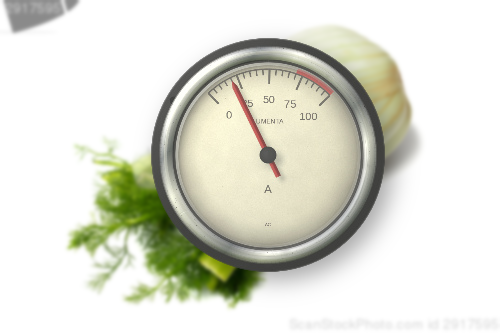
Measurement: 20 A
